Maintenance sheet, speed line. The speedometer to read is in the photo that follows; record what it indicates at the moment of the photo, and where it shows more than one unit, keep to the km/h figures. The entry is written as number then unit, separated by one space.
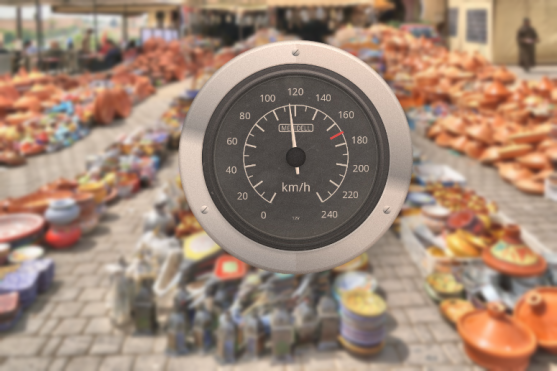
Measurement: 115 km/h
